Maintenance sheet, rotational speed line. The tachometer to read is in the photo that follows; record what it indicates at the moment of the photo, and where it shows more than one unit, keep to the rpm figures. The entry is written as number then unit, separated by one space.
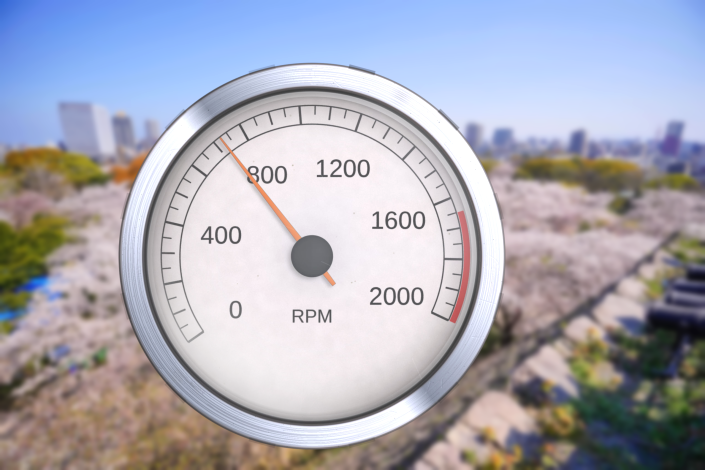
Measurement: 725 rpm
